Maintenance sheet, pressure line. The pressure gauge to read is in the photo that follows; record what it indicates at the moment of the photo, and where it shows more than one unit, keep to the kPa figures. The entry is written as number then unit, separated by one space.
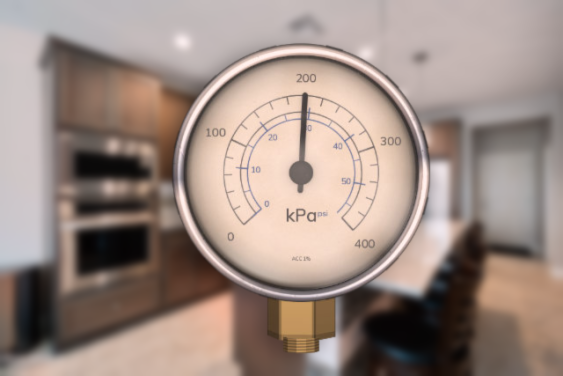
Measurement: 200 kPa
